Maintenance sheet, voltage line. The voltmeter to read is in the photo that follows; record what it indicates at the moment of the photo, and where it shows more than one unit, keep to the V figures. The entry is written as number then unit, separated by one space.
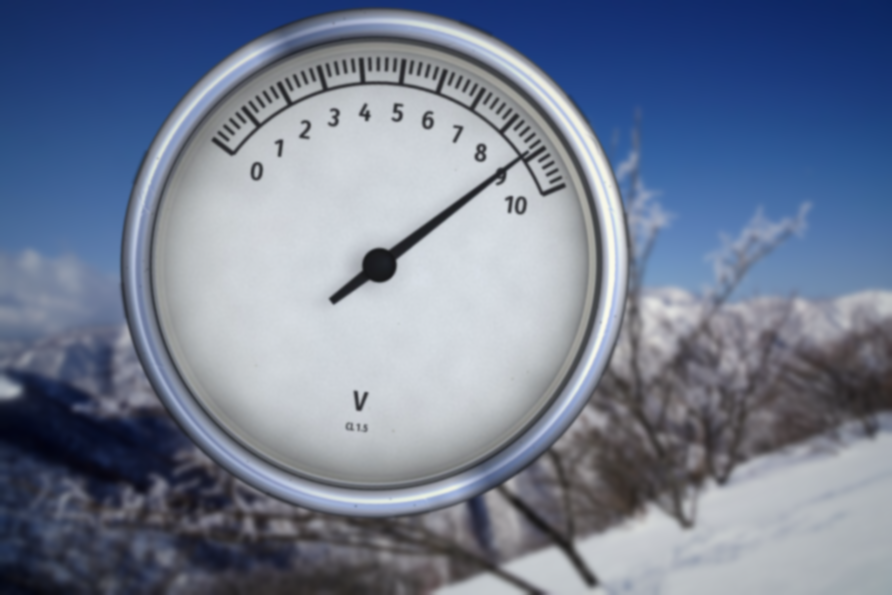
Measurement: 8.8 V
